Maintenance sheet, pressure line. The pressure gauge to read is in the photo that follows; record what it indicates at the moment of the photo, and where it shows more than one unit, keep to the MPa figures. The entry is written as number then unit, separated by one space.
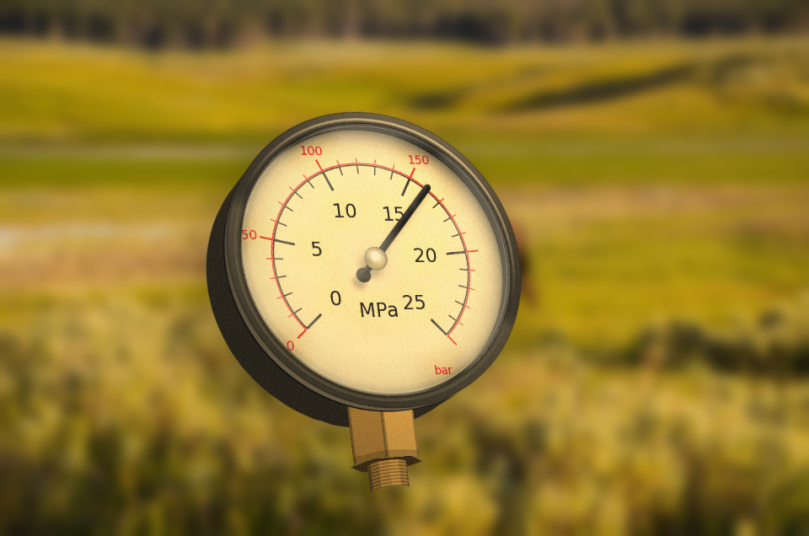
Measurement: 16 MPa
